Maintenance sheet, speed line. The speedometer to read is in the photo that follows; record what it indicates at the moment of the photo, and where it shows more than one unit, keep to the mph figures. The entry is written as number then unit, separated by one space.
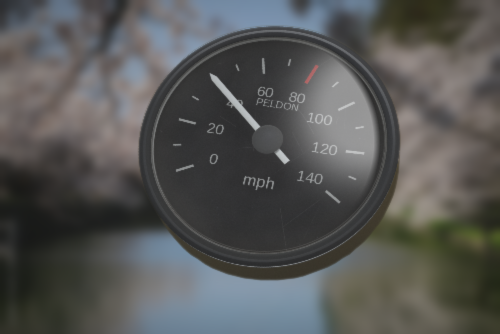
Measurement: 40 mph
